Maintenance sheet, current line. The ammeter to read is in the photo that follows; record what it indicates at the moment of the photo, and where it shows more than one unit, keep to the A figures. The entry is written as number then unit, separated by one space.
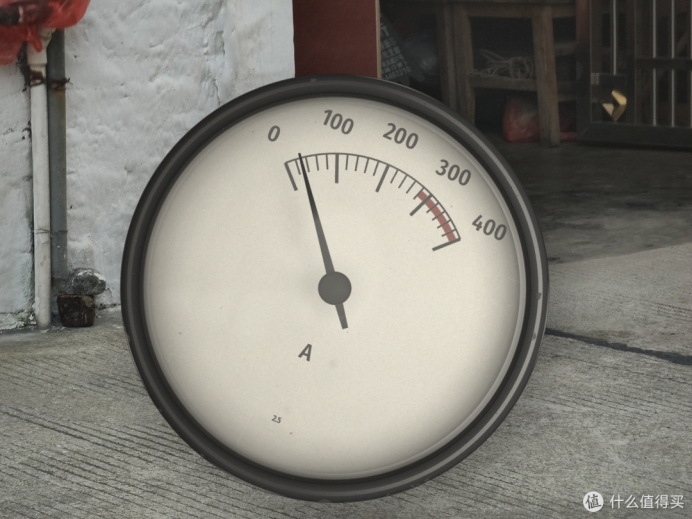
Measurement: 30 A
